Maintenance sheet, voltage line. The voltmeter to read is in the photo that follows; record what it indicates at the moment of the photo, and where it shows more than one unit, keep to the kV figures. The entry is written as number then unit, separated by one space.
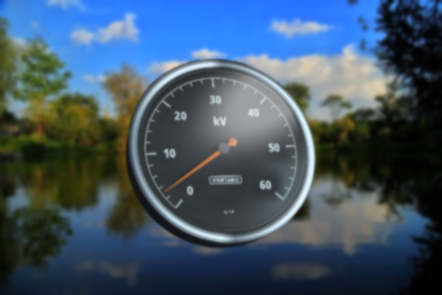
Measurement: 3 kV
